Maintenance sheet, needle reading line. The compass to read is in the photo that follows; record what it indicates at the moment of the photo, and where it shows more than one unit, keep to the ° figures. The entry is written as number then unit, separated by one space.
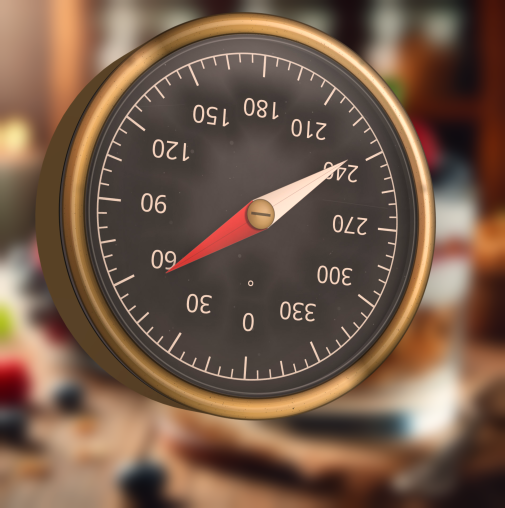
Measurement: 55 °
